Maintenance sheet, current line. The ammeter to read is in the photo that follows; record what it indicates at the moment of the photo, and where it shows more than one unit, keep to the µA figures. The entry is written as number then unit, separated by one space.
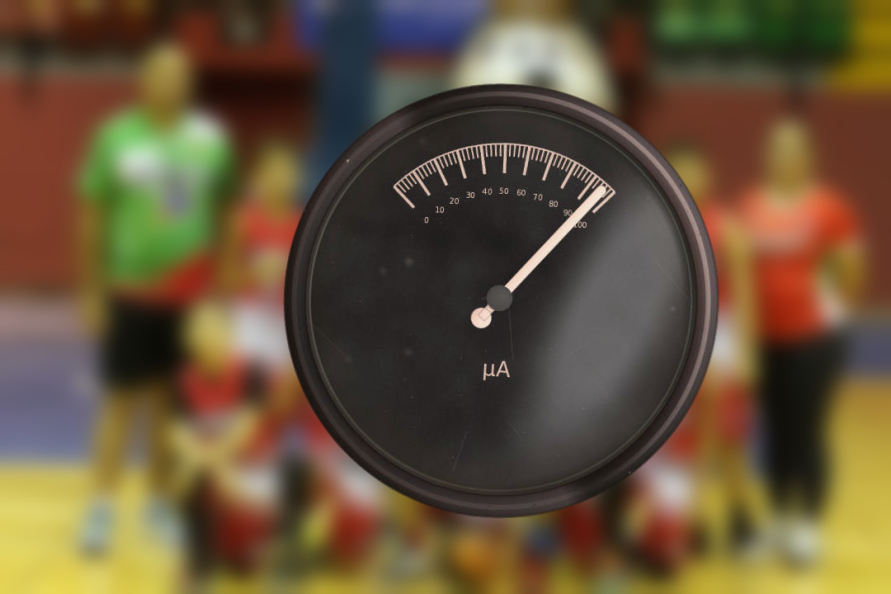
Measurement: 96 µA
